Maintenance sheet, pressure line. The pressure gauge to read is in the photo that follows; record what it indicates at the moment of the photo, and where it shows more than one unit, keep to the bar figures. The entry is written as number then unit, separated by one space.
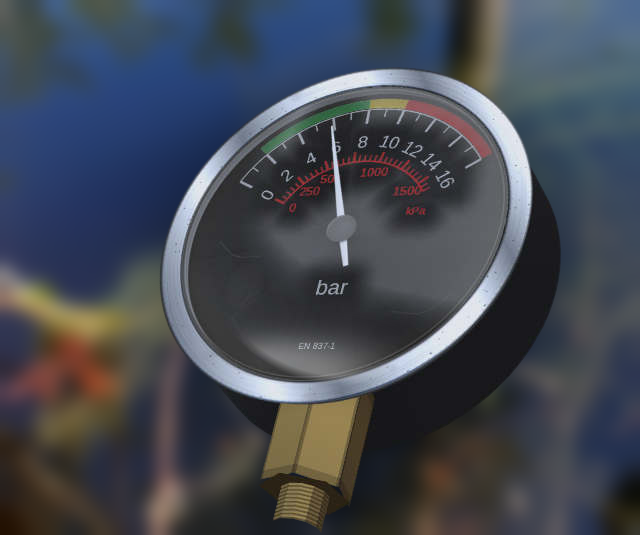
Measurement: 6 bar
